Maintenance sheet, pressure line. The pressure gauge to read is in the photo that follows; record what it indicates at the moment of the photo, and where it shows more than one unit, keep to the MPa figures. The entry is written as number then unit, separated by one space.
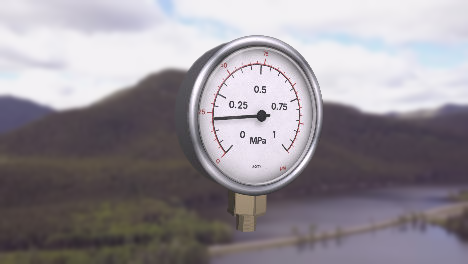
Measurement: 0.15 MPa
